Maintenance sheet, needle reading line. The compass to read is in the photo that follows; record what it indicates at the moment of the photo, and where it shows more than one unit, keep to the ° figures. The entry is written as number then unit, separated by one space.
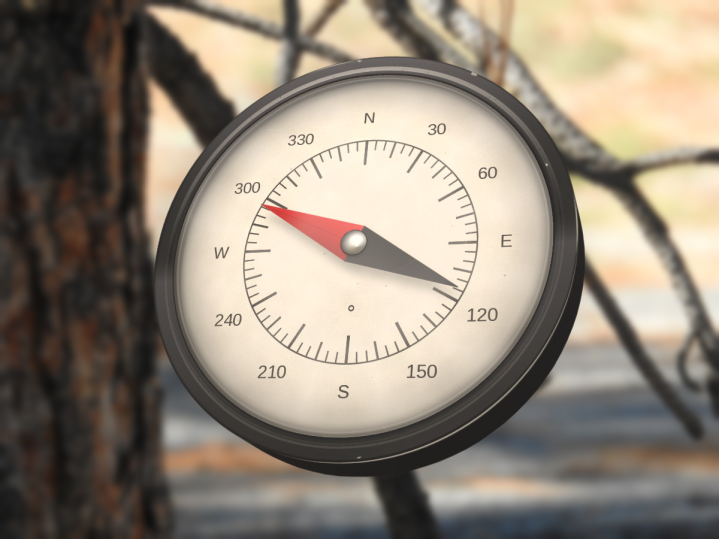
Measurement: 295 °
